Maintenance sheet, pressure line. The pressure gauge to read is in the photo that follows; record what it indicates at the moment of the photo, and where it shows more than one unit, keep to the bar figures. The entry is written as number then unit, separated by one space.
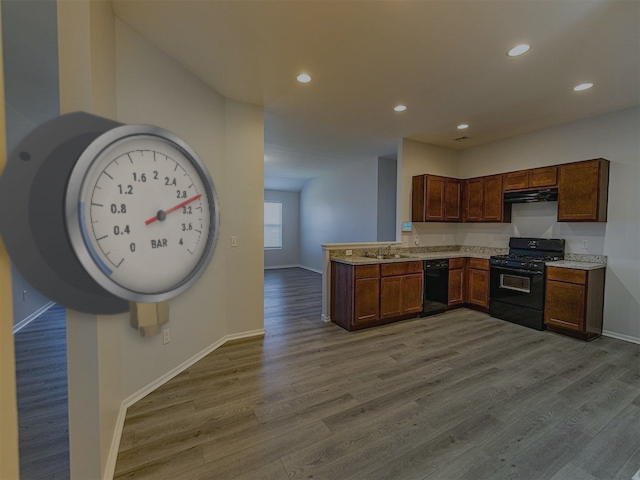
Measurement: 3 bar
